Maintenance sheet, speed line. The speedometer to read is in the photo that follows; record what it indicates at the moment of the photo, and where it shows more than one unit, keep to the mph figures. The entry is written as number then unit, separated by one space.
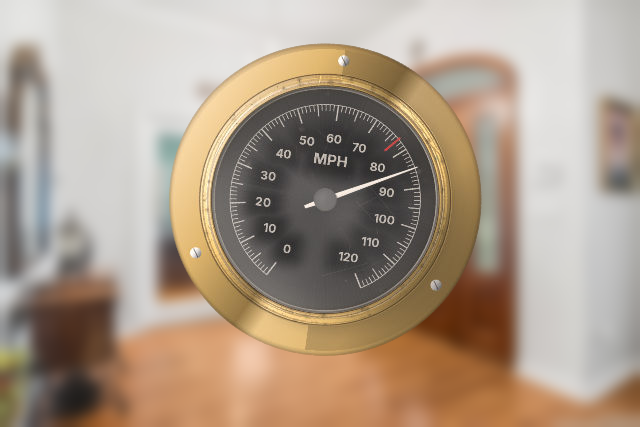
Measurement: 85 mph
